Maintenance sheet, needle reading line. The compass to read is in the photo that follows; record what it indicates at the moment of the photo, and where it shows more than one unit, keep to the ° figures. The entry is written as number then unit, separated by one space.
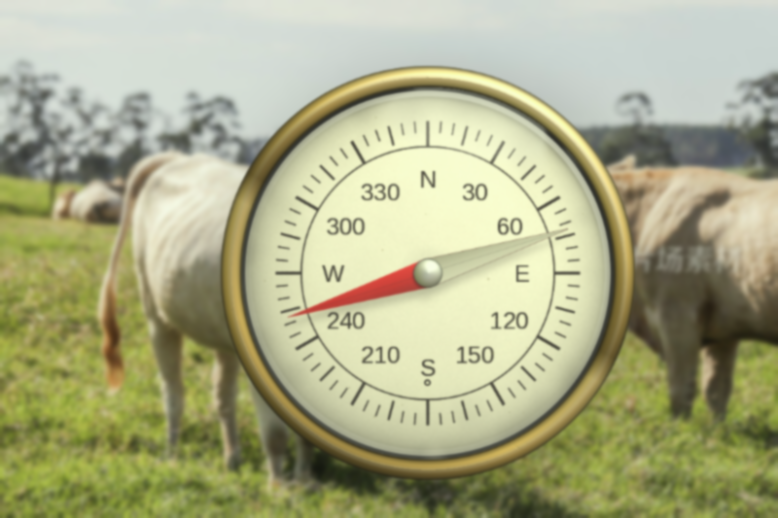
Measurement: 252.5 °
